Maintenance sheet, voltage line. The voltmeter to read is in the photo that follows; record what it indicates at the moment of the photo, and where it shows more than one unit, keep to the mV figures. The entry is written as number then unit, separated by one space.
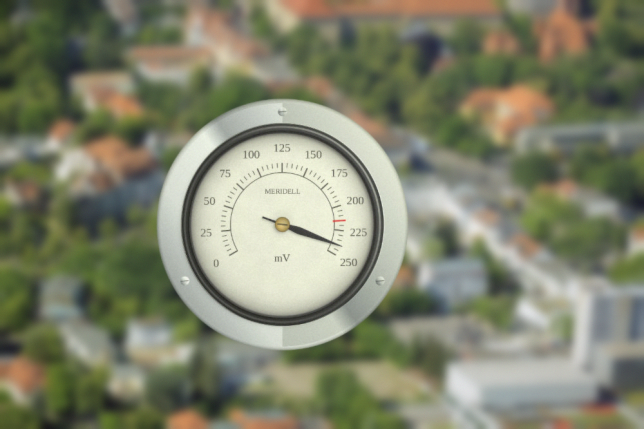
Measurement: 240 mV
